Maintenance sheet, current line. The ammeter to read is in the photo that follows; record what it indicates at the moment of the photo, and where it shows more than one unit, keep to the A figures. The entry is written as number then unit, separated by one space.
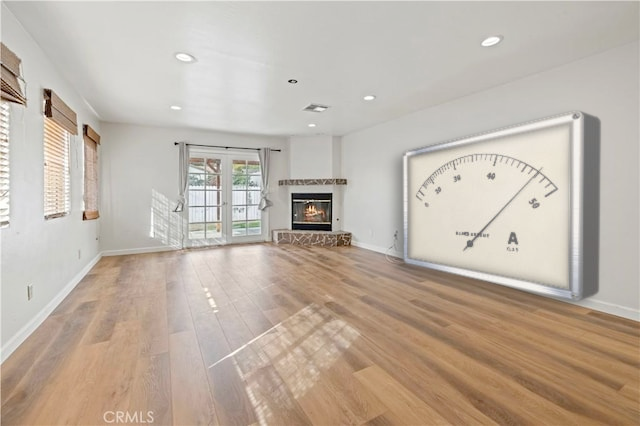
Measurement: 47 A
